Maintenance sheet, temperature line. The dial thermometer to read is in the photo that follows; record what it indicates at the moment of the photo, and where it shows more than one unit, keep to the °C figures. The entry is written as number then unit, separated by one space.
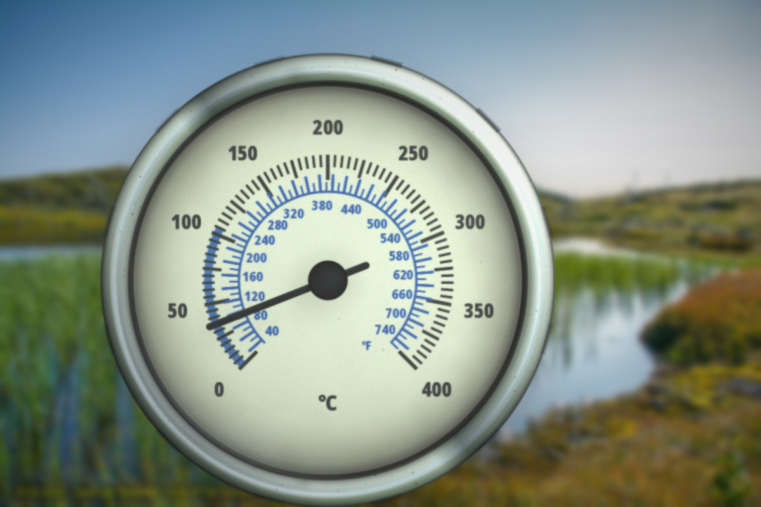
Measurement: 35 °C
